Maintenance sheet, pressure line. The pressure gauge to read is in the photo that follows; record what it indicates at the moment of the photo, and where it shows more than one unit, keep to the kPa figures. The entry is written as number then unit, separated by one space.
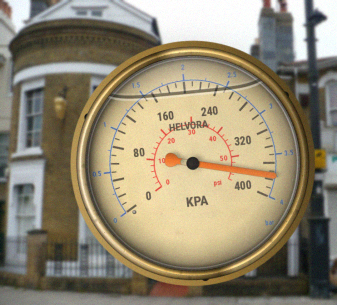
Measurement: 375 kPa
